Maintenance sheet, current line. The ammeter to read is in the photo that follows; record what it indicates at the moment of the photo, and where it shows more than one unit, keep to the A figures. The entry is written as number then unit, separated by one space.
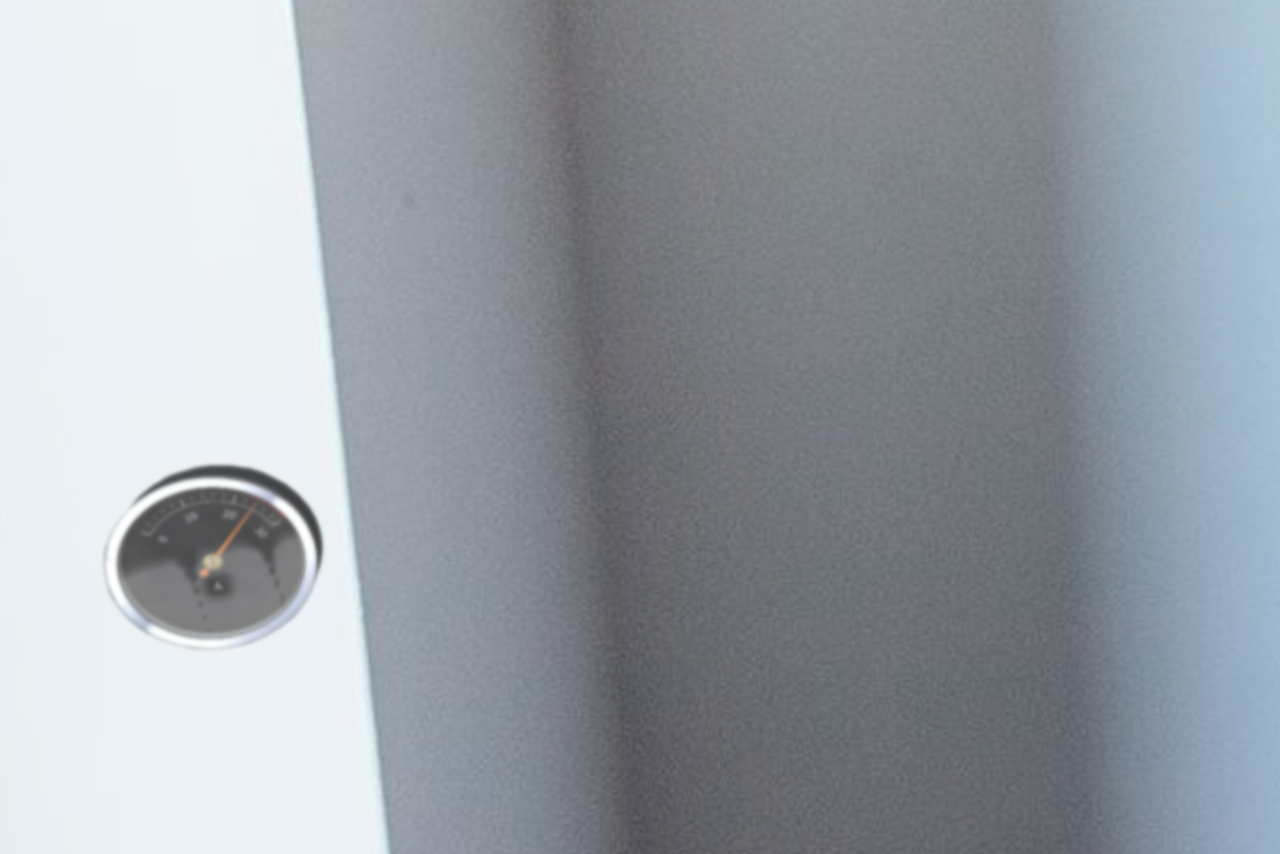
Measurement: 24 A
